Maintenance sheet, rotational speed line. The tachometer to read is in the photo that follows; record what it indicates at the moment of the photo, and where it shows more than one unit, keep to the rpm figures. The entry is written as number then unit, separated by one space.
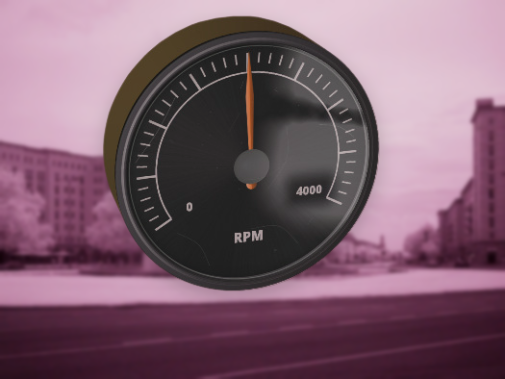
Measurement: 2000 rpm
